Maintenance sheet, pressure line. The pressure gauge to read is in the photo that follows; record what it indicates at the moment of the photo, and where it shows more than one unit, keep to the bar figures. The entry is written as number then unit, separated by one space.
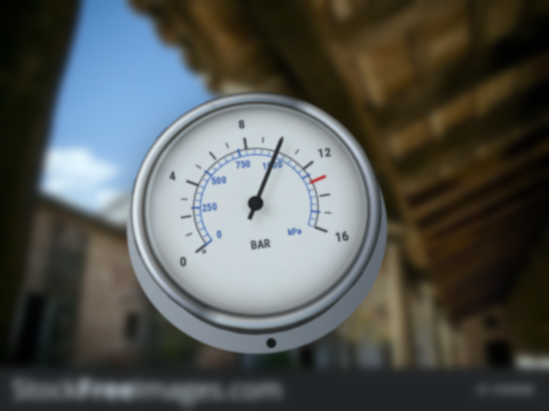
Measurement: 10 bar
